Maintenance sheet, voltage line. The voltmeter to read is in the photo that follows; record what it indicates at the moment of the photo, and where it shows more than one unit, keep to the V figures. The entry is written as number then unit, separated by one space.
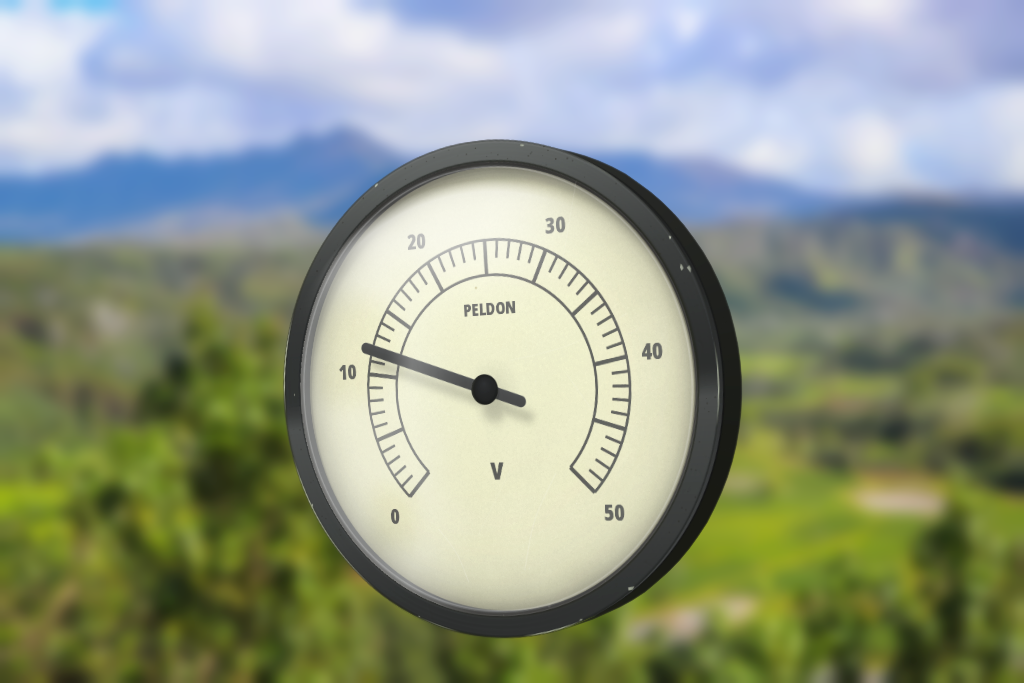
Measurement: 12 V
